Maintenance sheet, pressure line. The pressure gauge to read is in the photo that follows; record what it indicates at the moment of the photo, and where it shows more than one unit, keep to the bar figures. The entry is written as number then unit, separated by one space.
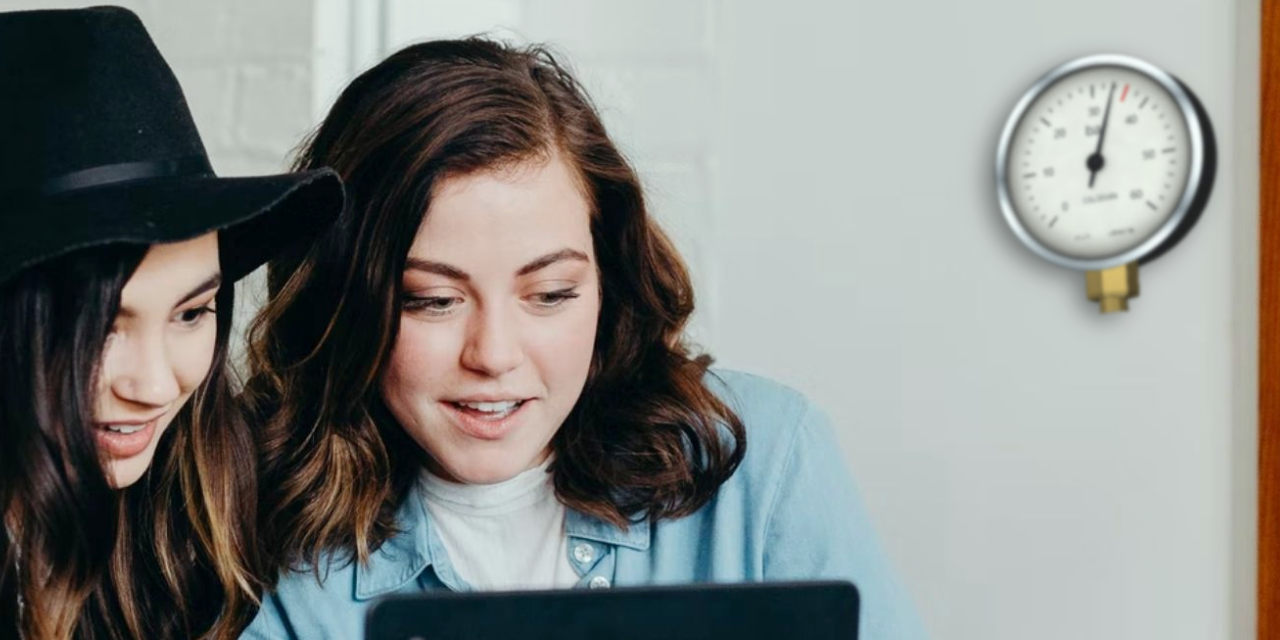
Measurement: 34 bar
